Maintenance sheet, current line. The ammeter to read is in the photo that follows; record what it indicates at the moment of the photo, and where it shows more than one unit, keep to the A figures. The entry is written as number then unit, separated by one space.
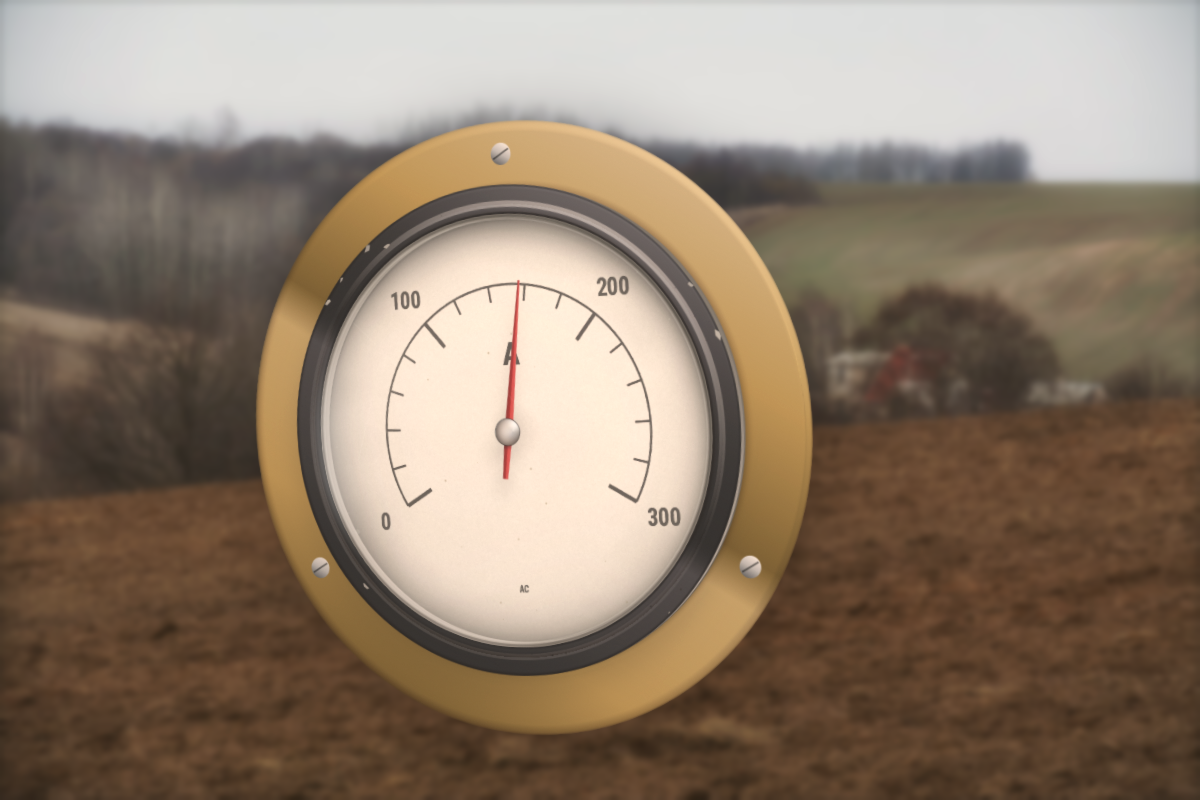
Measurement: 160 A
